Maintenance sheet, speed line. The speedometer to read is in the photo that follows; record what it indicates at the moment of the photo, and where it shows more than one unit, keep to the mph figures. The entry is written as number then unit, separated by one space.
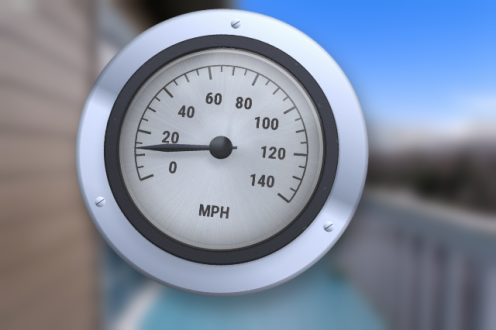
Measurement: 12.5 mph
